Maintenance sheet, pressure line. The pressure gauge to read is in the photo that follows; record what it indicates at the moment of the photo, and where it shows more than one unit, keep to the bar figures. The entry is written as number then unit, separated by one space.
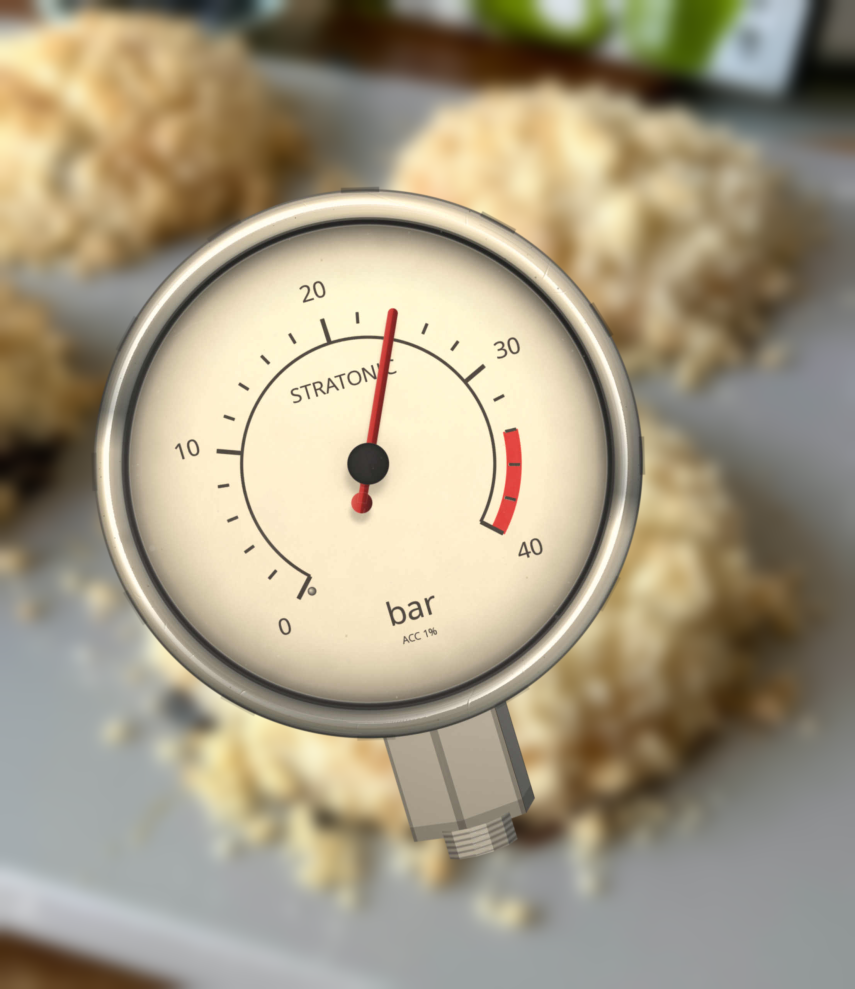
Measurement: 24 bar
